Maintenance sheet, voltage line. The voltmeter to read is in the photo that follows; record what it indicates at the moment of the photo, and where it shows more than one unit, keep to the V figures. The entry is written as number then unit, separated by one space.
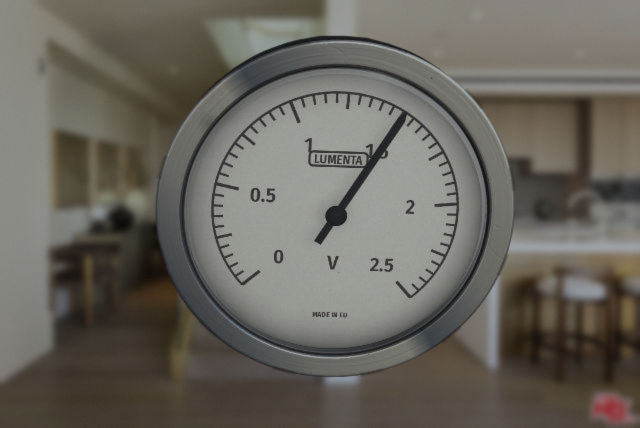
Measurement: 1.5 V
